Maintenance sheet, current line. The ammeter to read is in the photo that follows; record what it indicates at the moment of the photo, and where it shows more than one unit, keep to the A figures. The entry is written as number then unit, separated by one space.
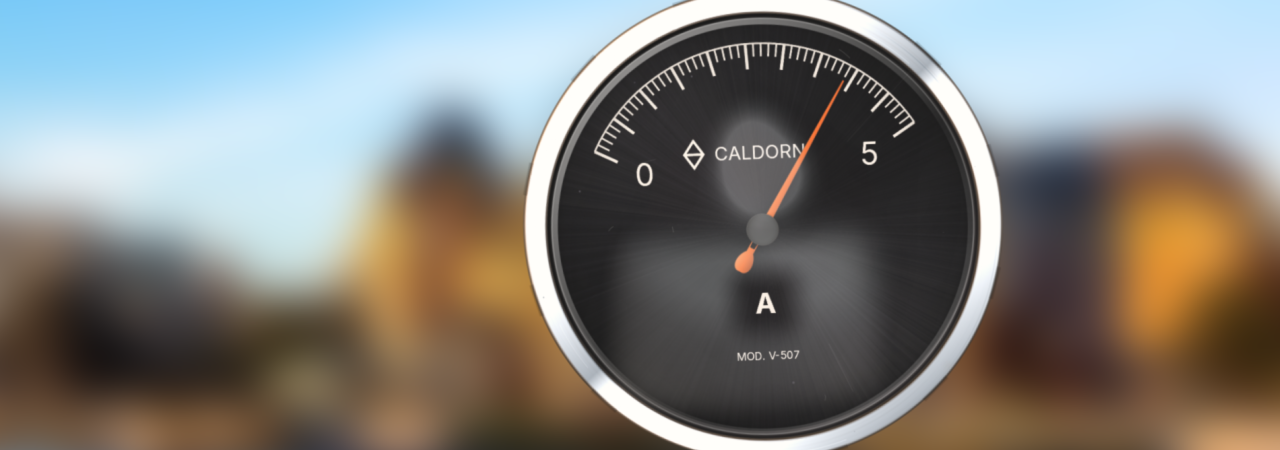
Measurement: 3.9 A
